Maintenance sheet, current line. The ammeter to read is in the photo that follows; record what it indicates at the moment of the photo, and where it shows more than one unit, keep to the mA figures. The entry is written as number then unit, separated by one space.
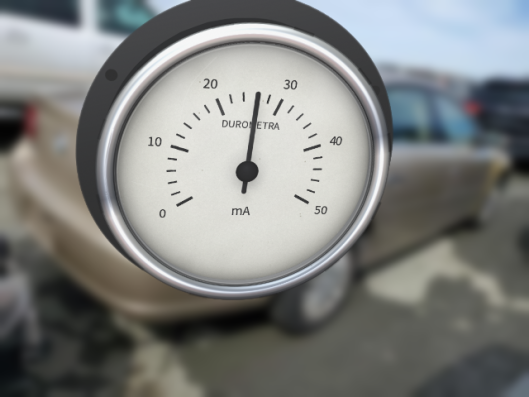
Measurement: 26 mA
